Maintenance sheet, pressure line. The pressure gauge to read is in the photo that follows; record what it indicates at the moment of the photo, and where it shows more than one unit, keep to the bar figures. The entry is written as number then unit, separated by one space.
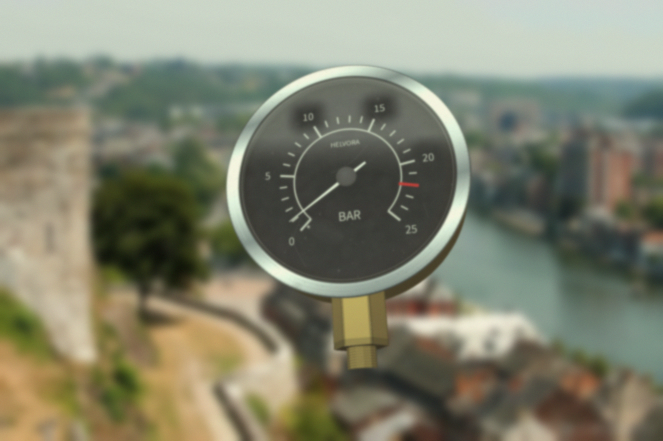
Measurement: 1 bar
